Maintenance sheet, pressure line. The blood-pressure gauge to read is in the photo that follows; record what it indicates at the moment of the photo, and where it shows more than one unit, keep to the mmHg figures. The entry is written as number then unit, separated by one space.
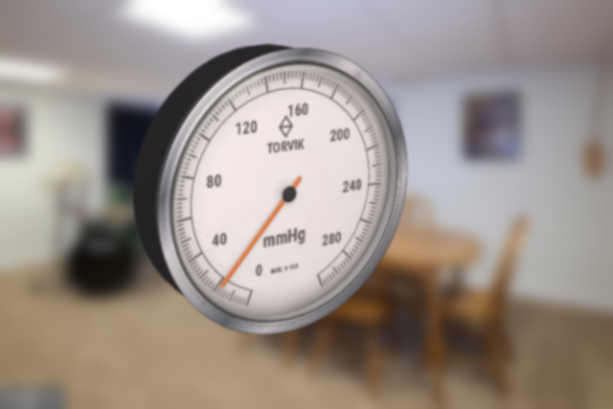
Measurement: 20 mmHg
